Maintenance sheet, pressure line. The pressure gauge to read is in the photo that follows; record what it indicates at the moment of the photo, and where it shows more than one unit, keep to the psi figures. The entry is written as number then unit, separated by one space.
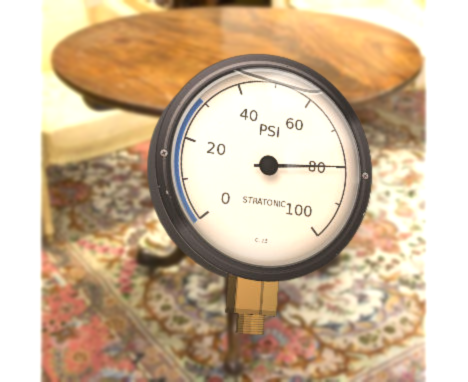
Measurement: 80 psi
